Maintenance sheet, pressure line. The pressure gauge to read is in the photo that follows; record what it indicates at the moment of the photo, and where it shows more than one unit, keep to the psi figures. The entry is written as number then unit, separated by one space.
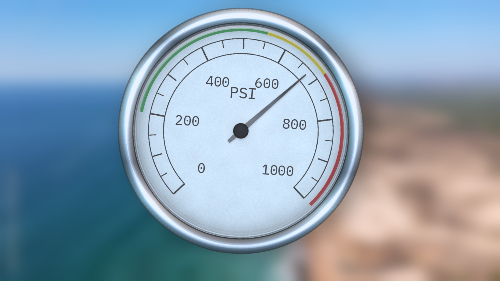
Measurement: 675 psi
